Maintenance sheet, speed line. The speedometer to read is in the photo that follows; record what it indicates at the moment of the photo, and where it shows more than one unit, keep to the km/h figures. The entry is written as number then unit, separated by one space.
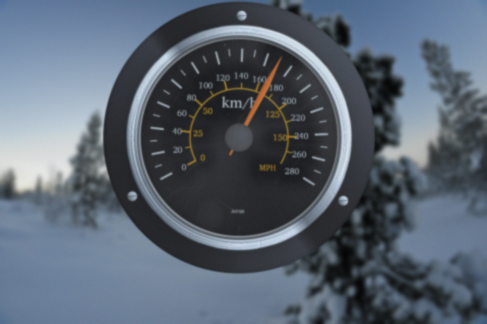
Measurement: 170 km/h
